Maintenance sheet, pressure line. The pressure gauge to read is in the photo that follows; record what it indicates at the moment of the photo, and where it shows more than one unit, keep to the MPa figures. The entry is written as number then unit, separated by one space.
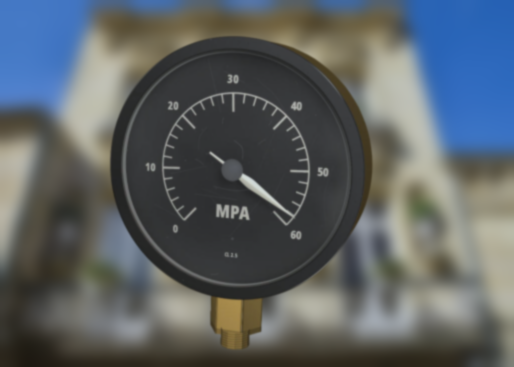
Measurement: 58 MPa
